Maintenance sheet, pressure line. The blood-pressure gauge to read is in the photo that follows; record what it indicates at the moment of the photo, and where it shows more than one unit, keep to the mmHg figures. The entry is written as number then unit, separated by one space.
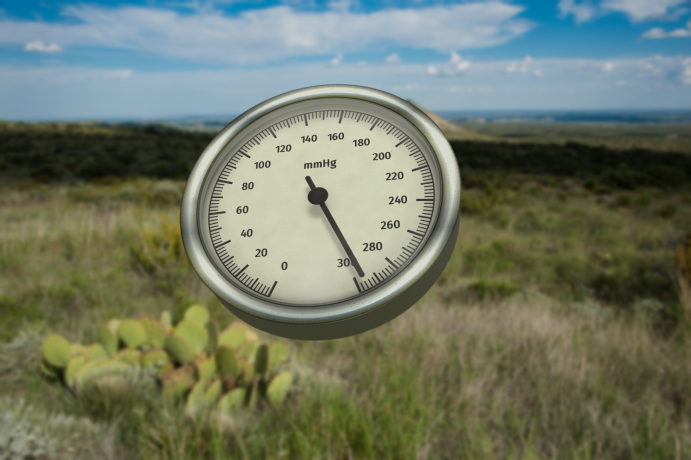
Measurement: 296 mmHg
